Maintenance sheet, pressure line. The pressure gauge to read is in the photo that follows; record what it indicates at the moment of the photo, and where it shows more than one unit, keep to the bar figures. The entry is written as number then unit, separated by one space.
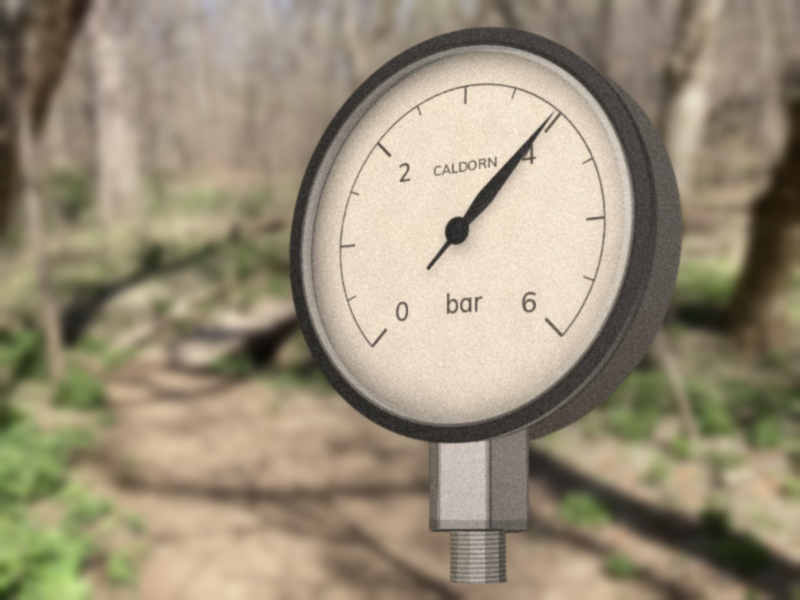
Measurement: 4 bar
